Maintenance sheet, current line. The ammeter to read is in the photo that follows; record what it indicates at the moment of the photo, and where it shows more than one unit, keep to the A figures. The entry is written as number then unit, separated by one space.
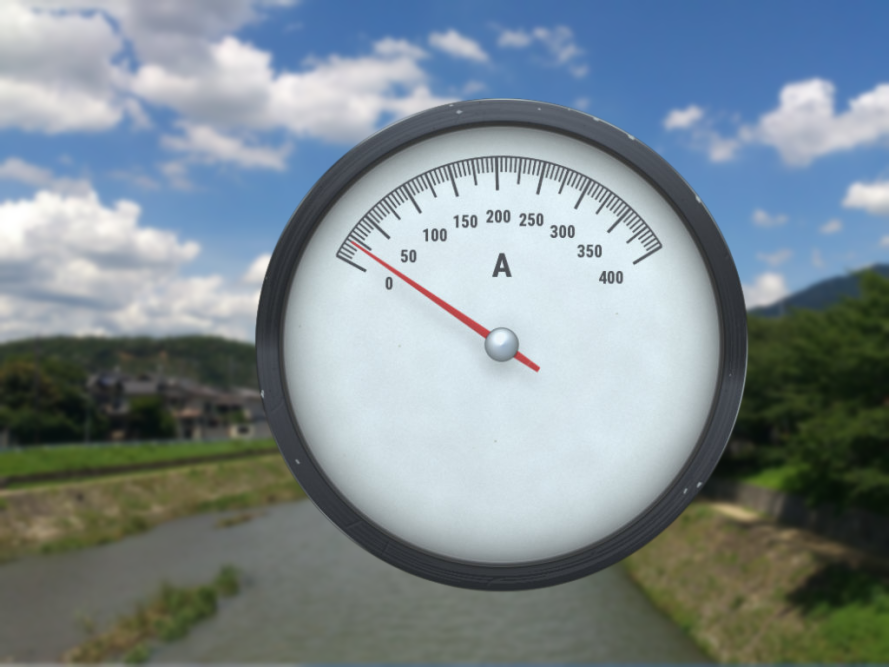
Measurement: 20 A
